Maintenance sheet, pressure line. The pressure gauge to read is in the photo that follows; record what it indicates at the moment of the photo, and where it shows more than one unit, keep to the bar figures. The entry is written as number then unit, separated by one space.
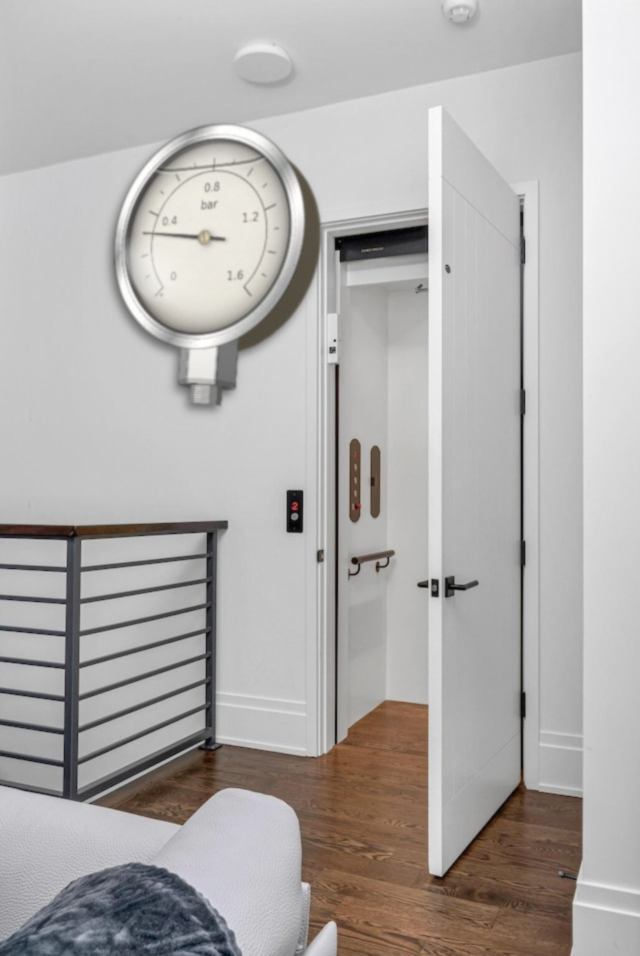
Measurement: 0.3 bar
